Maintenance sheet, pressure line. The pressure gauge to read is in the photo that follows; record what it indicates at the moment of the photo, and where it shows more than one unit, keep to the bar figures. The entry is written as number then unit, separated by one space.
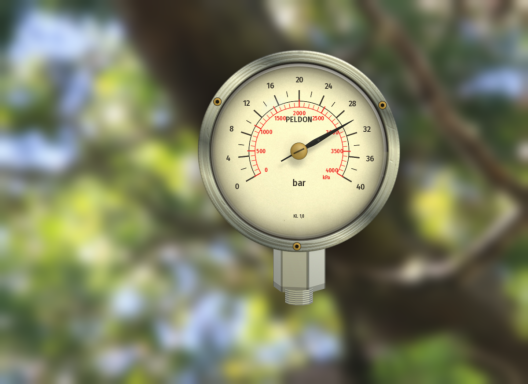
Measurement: 30 bar
